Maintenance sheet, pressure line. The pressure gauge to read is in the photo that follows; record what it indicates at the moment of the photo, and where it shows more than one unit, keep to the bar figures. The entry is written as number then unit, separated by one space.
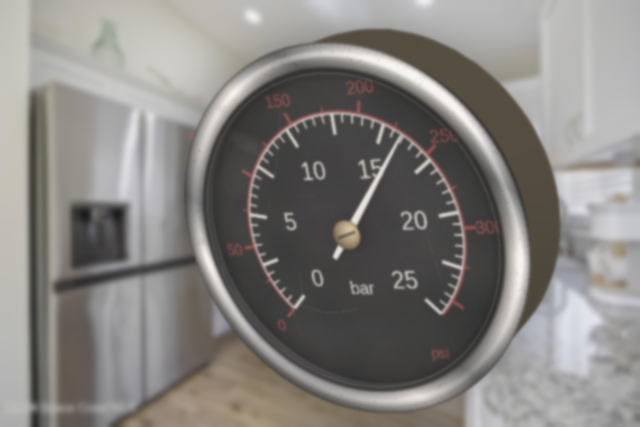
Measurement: 16 bar
